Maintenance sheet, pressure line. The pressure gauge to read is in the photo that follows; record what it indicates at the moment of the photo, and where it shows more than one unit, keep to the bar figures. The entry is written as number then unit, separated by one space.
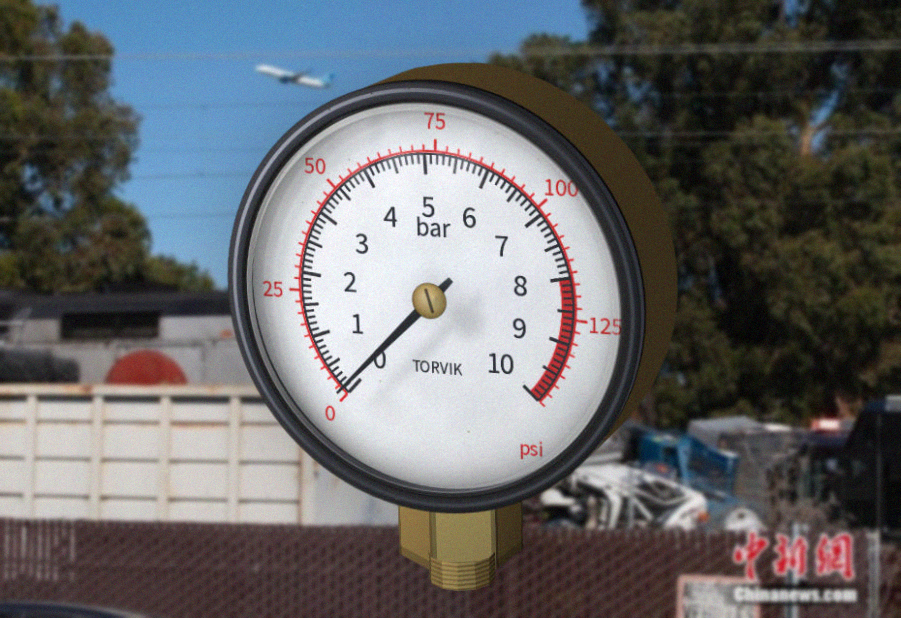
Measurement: 0.1 bar
